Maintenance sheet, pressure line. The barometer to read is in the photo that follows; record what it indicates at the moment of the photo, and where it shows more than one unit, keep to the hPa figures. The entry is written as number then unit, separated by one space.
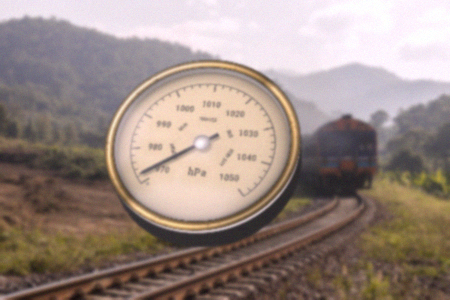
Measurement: 972 hPa
